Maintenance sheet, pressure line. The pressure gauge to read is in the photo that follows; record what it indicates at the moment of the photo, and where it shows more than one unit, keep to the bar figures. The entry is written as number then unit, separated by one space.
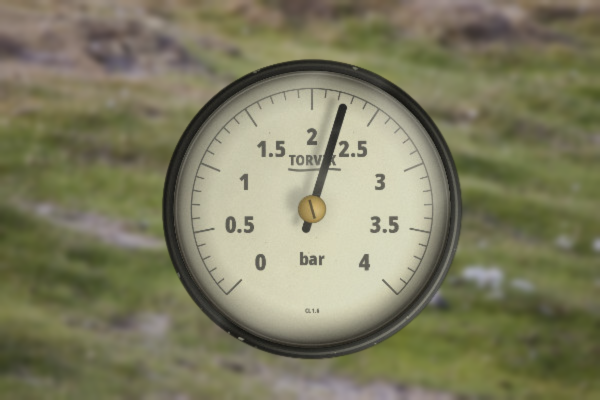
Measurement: 2.25 bar
